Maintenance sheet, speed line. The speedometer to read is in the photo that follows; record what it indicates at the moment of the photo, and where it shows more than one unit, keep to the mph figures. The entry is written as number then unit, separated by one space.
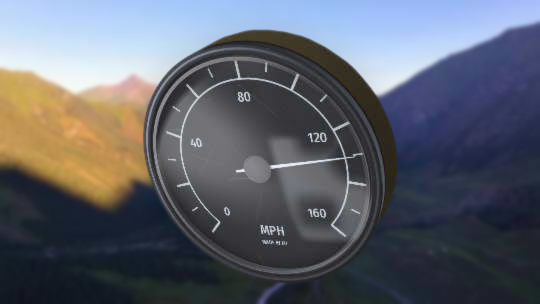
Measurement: 130 mph
